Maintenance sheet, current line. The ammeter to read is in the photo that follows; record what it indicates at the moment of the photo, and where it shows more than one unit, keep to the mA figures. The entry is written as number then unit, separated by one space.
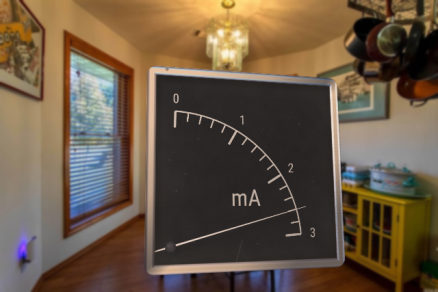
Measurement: 2.6 mA
